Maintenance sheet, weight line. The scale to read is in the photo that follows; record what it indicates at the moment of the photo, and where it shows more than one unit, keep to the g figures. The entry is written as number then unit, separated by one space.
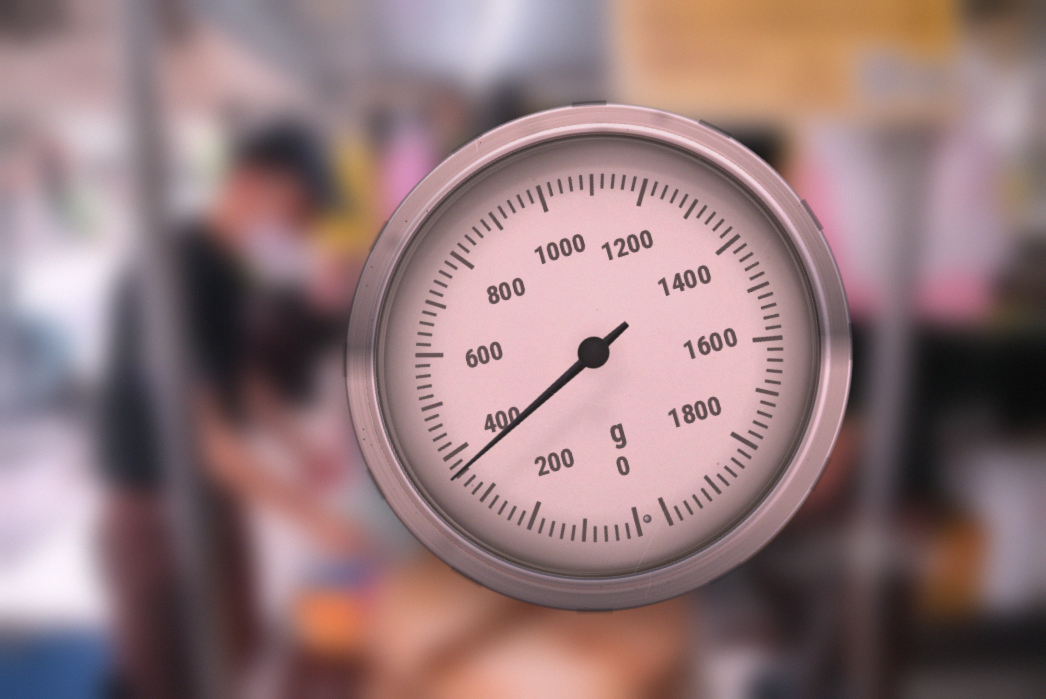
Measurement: 360 g
